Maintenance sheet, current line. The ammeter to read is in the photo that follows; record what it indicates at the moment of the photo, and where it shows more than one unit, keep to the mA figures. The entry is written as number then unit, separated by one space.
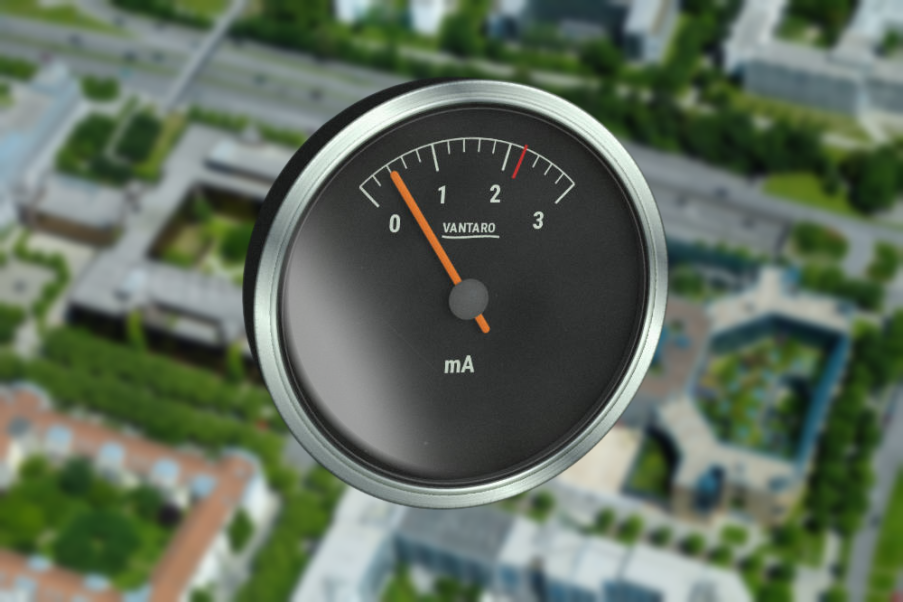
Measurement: 0.4 mA
